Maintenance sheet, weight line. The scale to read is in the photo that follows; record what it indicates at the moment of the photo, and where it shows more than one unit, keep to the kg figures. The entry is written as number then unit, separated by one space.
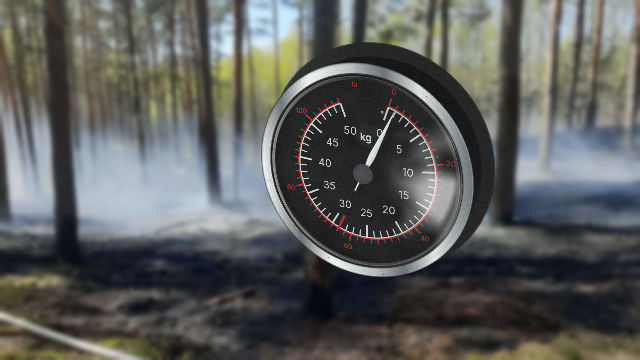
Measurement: 1 kg
